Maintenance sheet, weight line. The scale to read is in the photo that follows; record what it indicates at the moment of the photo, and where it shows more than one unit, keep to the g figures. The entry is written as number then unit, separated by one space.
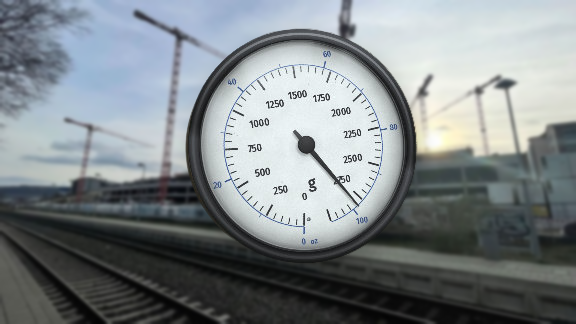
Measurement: 2800 g
